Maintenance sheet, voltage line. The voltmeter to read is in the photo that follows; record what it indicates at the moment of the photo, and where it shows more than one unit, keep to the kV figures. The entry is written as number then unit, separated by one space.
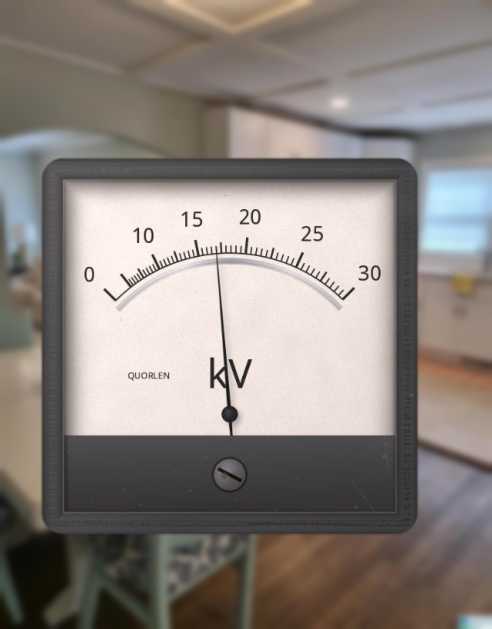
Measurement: 17 kV
